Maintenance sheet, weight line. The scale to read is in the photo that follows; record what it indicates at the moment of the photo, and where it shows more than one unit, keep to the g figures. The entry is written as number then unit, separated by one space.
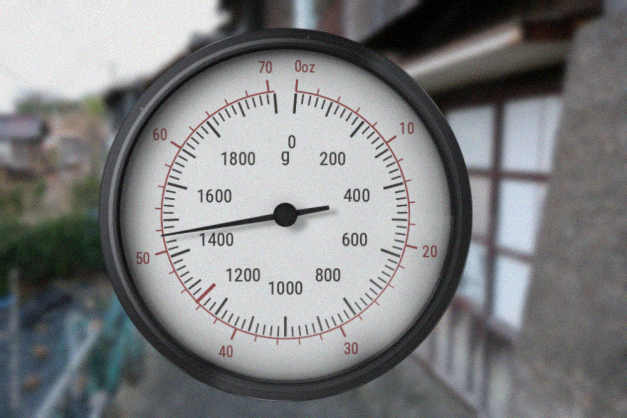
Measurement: 1460 g
